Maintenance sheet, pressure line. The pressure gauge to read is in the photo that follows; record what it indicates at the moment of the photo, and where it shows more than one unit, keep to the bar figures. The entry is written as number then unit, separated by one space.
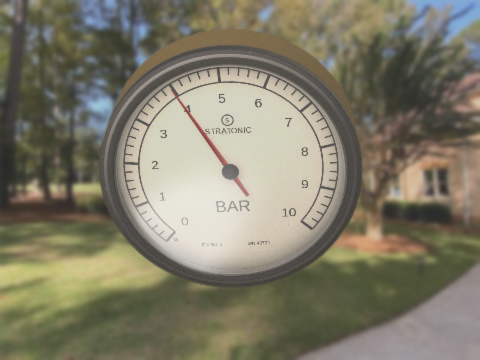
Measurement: 4 bar
